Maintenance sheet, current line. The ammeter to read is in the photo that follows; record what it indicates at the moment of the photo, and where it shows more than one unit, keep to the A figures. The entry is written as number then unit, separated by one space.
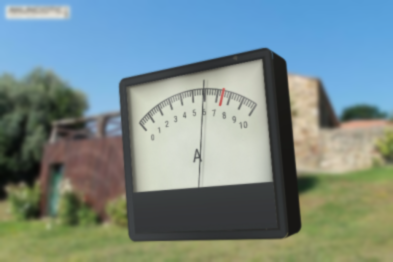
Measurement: 6 A
